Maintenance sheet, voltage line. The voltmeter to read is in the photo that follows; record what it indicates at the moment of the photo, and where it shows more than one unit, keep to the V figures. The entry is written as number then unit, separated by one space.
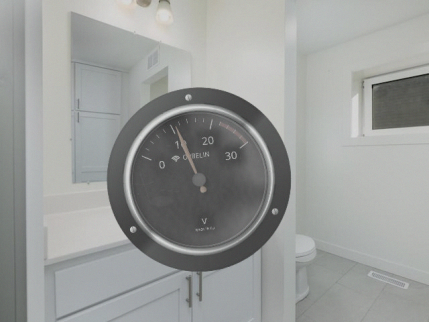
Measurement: 11 V
